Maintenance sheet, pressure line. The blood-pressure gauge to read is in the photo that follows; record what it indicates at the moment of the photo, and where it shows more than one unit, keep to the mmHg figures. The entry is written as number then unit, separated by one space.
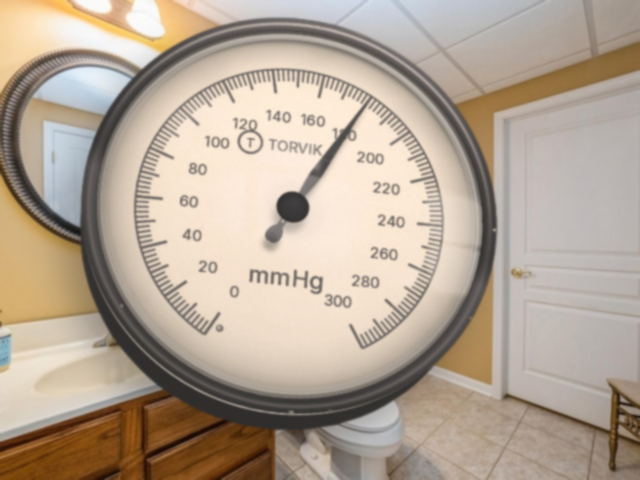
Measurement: 180 mmHg
